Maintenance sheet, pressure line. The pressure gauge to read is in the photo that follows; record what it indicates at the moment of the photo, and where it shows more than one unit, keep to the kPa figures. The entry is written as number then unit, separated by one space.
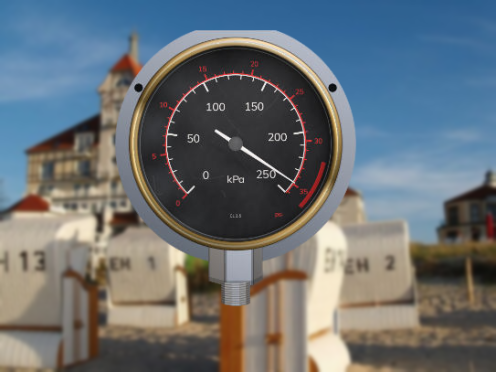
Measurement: 240 kPa
